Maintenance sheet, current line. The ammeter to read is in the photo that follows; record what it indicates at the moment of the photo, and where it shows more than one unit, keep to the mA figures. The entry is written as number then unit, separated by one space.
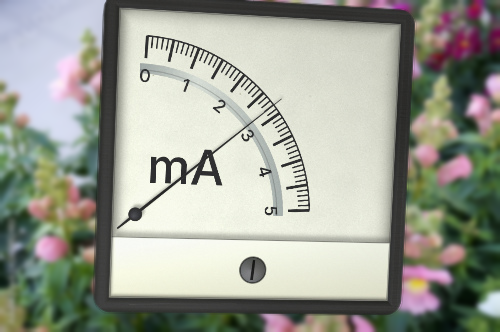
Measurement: 2.8 mA
